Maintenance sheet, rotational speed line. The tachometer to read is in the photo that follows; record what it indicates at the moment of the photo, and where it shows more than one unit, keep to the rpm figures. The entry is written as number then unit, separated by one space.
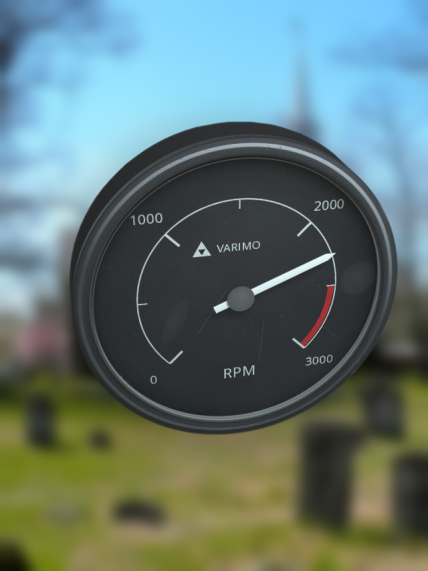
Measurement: 2250 rpm
